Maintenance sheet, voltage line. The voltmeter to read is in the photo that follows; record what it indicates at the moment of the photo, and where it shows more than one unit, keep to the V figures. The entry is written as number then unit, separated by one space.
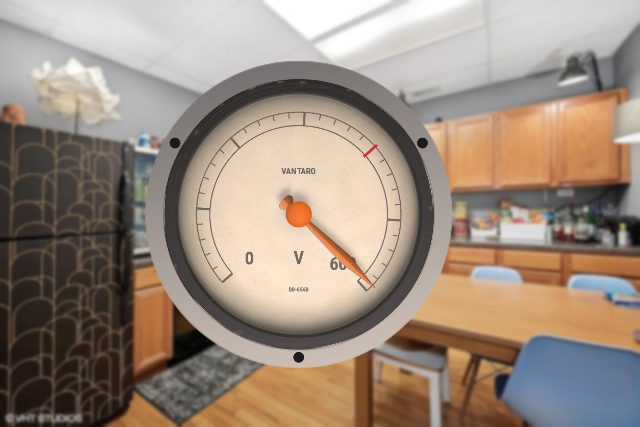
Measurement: 590 V
